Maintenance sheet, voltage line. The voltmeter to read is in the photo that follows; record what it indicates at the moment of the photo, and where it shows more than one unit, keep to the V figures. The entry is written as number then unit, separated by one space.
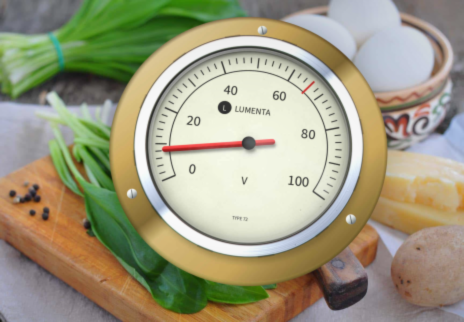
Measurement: 8 V
